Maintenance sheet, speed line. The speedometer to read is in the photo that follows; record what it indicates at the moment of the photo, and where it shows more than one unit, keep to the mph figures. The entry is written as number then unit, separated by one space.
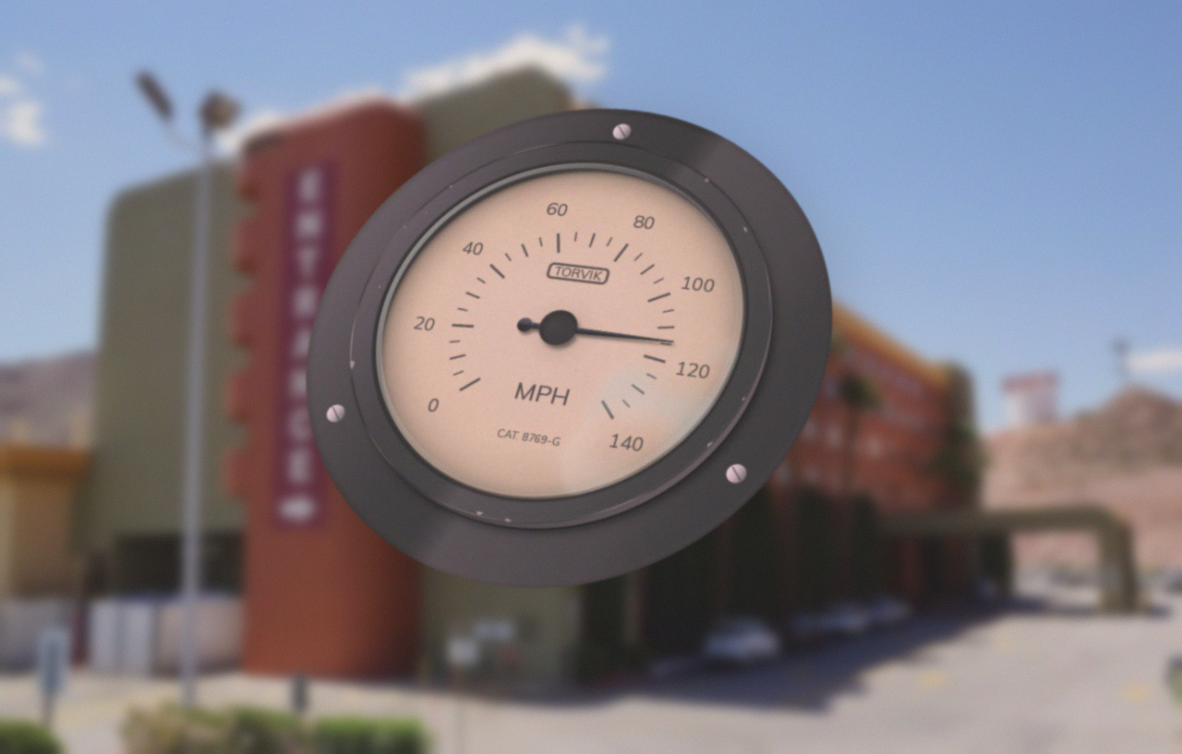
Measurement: 115 mph
